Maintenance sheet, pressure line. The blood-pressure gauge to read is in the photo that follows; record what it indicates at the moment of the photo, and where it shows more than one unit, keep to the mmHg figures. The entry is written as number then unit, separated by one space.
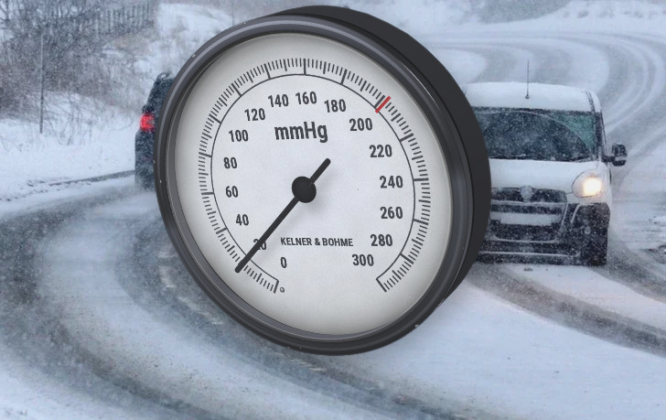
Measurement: 20 mmHg
